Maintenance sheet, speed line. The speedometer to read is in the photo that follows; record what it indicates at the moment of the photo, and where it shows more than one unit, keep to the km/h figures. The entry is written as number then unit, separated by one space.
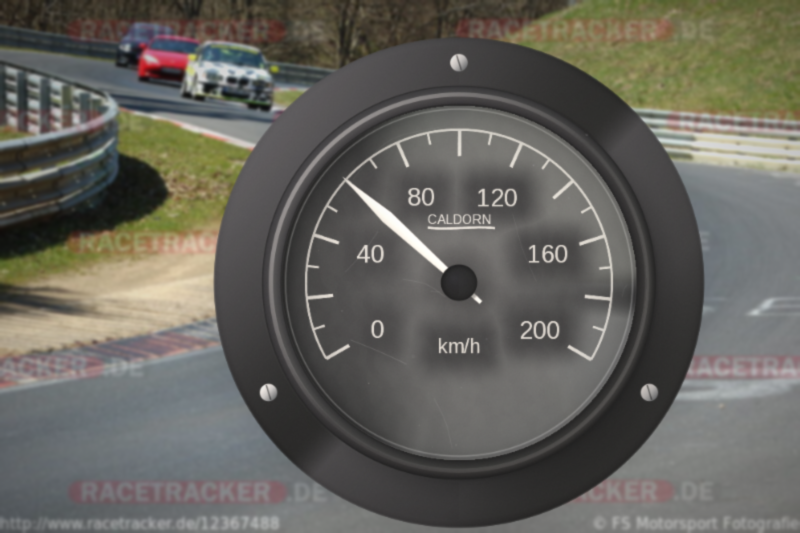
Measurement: 60 km/h
